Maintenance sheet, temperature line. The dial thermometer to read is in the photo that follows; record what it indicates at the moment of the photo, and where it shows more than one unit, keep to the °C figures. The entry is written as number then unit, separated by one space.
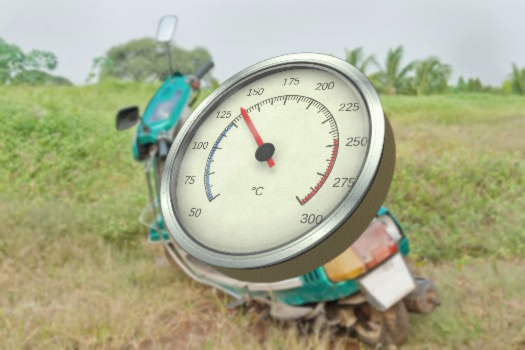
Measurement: 137.5 °C
